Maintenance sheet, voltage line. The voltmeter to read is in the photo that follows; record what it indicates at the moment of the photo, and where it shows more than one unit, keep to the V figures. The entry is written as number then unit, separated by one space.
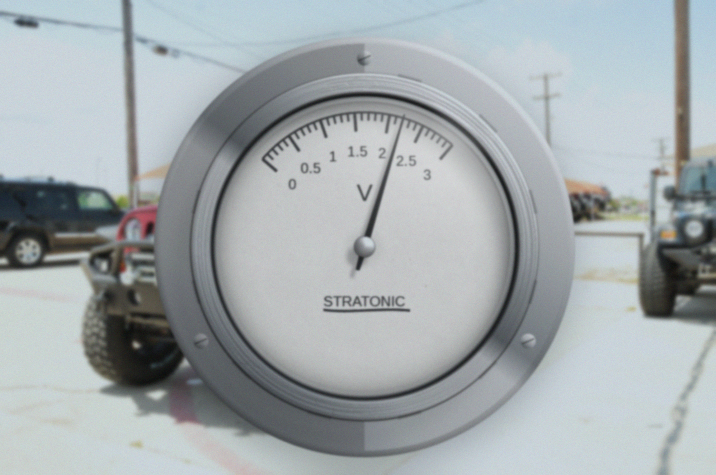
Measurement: 2.2 V
